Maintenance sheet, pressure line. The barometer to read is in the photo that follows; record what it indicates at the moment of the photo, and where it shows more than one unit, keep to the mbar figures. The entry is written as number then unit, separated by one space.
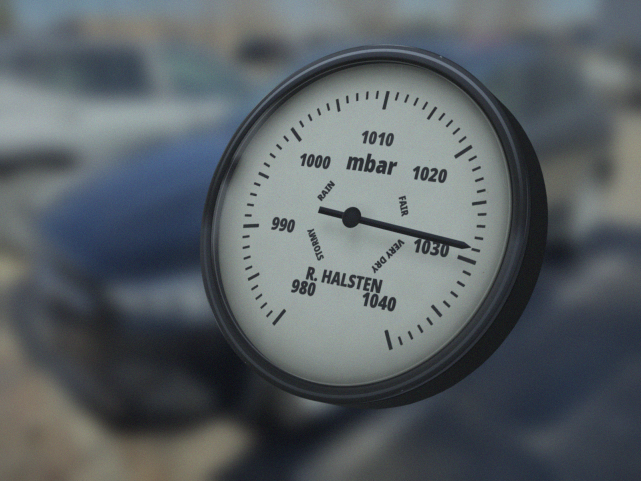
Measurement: 1029 mbar
